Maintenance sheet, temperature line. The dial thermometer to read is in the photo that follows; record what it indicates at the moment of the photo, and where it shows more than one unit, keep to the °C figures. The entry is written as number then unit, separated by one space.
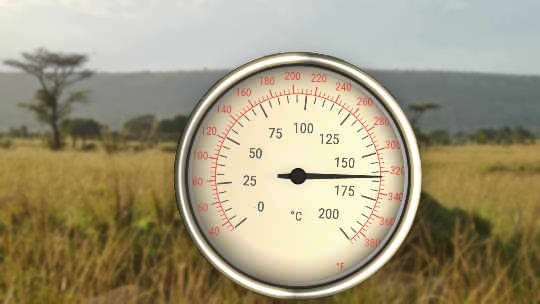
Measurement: 162.5 °C
